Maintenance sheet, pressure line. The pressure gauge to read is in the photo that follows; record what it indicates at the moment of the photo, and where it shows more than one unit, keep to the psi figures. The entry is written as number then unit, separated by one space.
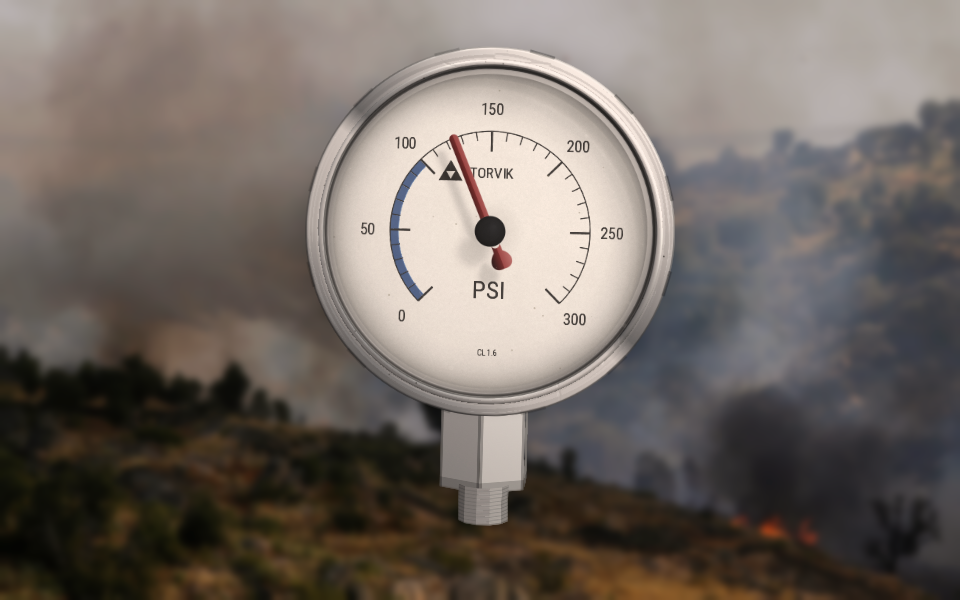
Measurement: 125 psi
